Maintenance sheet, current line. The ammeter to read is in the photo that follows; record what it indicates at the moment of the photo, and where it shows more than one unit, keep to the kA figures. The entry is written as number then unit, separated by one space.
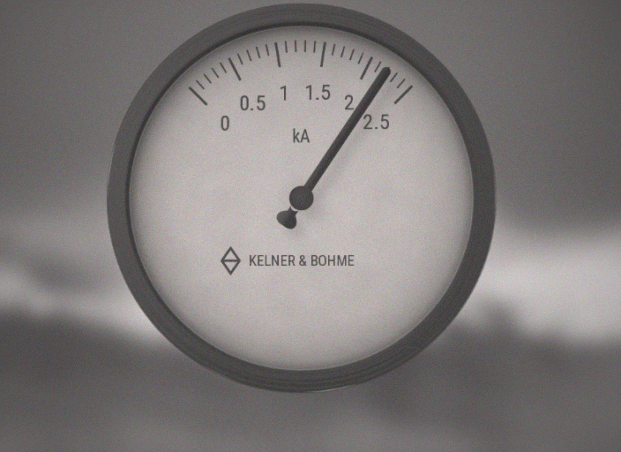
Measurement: 2.2 kA
